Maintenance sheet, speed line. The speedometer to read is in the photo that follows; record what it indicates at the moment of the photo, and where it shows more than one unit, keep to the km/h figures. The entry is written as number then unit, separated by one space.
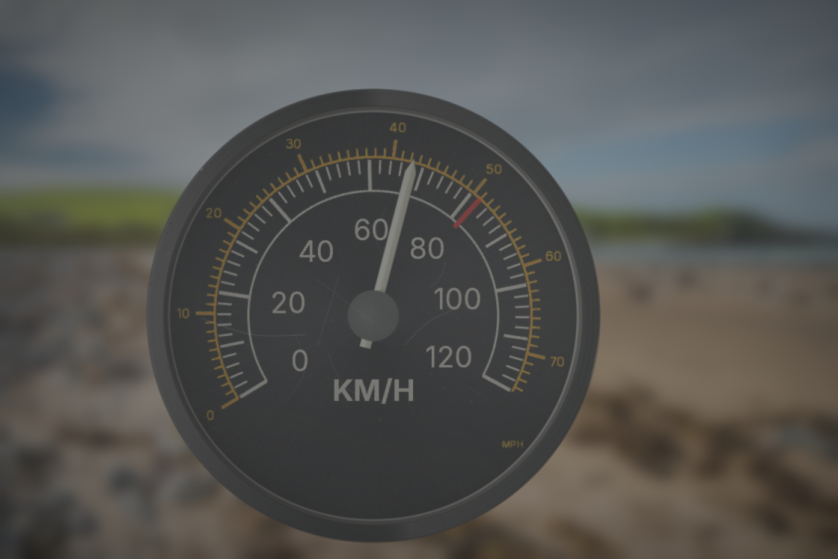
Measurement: 68 km/h
